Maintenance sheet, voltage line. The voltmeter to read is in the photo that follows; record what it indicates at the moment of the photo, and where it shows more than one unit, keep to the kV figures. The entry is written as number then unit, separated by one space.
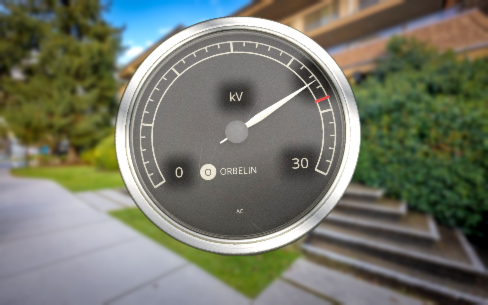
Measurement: 22.5 kV
